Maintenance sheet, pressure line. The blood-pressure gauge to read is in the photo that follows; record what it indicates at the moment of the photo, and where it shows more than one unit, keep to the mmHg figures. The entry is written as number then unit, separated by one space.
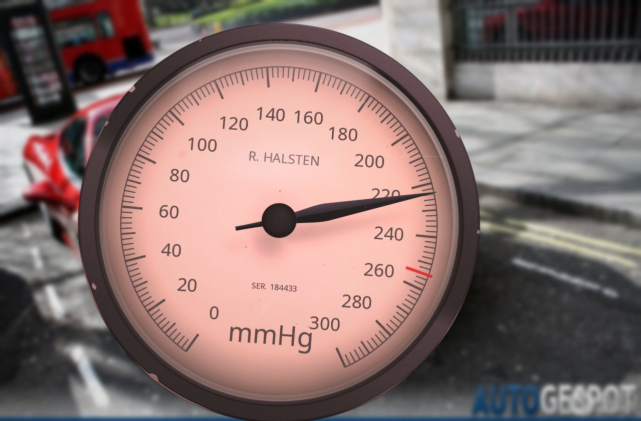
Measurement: 224 mmHg
